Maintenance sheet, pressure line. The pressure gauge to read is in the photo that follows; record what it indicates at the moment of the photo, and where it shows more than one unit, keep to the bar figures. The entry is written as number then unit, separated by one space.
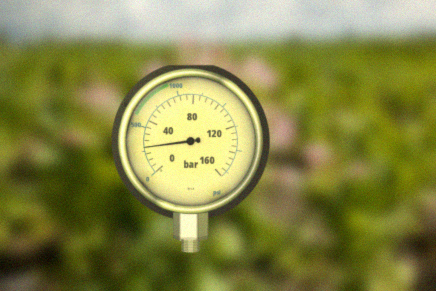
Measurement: 20 bar
